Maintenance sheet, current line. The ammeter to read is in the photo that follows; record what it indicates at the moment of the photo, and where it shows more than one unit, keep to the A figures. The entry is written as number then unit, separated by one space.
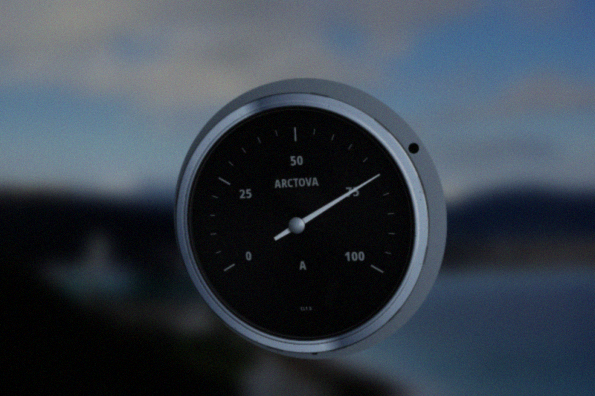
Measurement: 75 A
